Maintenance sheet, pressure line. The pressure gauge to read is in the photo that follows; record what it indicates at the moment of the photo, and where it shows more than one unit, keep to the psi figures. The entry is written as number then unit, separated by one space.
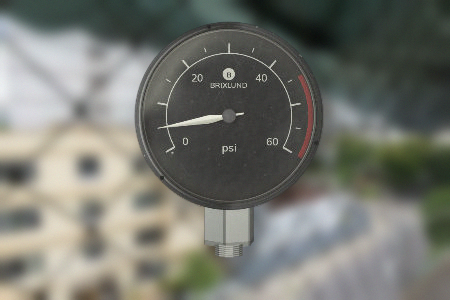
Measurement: 5 psi
